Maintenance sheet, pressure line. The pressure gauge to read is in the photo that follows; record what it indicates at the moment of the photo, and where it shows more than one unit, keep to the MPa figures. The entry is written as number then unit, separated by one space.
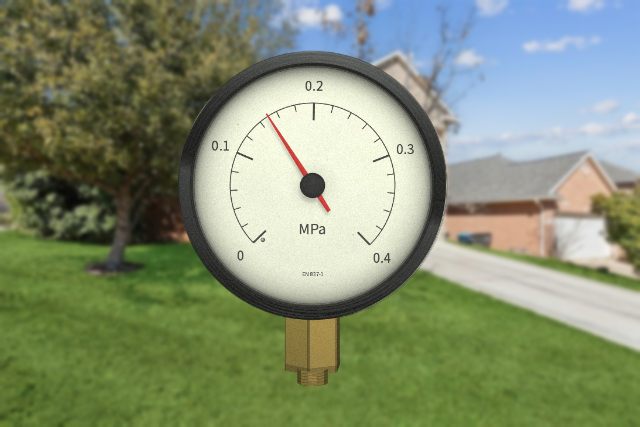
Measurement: 0.15 MPa
